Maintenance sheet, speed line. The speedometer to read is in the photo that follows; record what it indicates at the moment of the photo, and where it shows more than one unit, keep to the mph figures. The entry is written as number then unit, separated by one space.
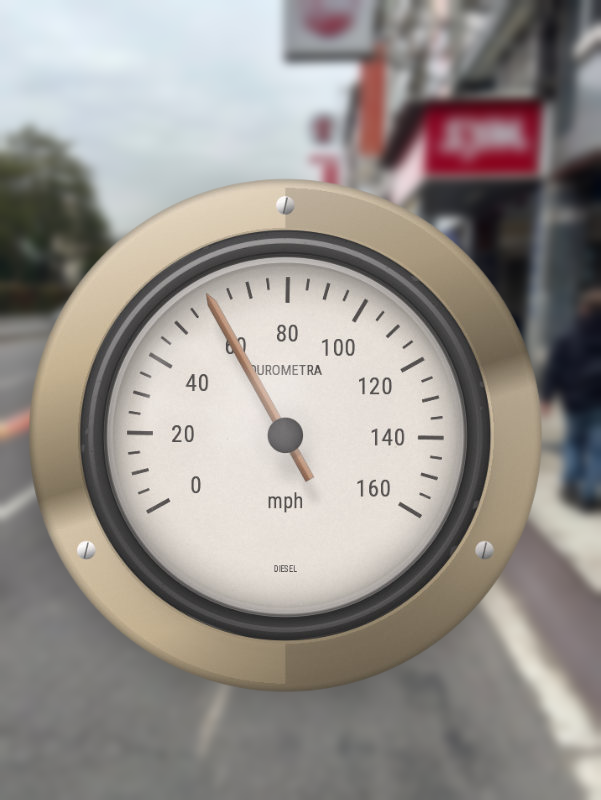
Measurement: 60 mph
